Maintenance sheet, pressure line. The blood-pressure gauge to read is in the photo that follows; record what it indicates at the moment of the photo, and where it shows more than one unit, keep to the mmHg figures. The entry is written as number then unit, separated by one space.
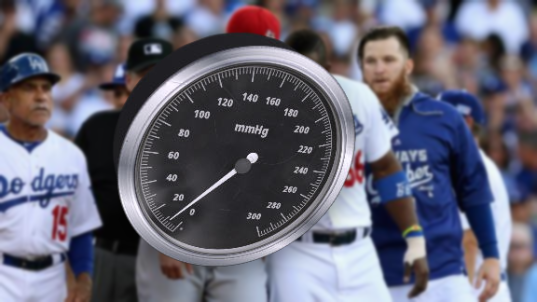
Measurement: 10 mmHg
